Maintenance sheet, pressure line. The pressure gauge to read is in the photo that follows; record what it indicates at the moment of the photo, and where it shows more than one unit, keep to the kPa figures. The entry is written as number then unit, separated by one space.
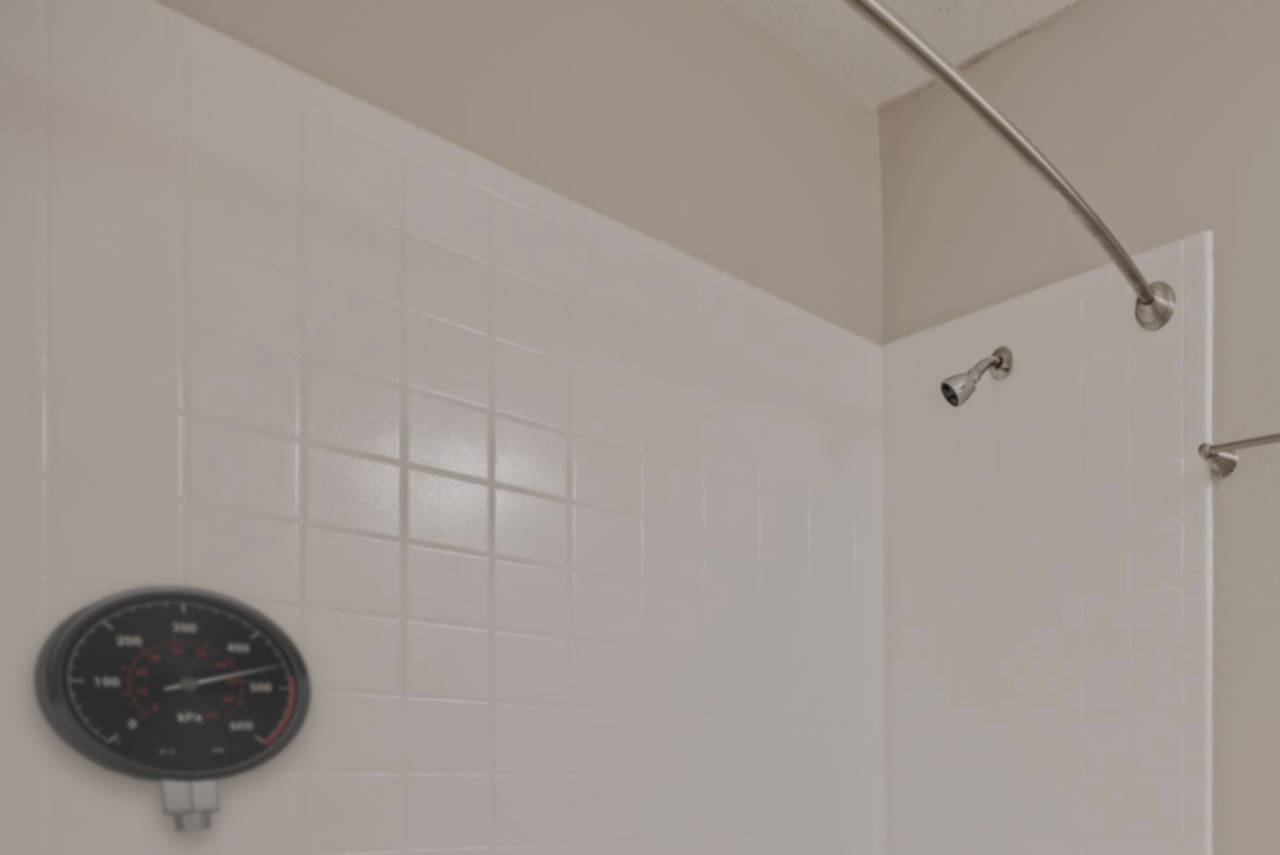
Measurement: 460 kPa
